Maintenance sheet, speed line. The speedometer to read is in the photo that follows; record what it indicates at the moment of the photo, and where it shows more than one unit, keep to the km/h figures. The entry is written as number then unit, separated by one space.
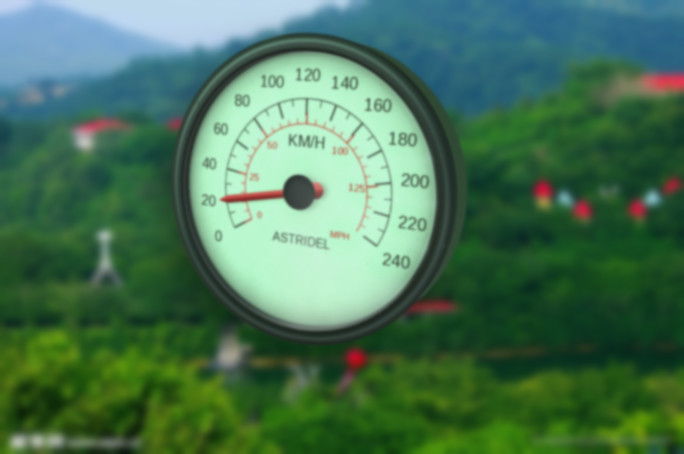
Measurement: 20 km/h
